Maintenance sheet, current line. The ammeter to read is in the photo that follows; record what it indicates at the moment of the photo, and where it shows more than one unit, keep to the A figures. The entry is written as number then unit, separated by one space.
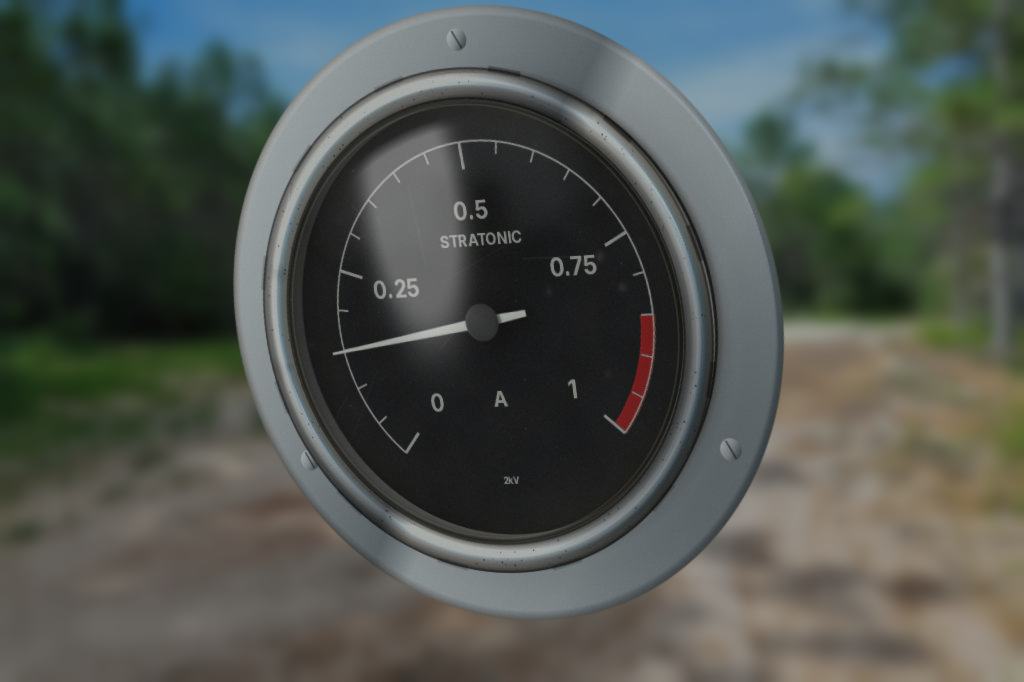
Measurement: 0.15 A
